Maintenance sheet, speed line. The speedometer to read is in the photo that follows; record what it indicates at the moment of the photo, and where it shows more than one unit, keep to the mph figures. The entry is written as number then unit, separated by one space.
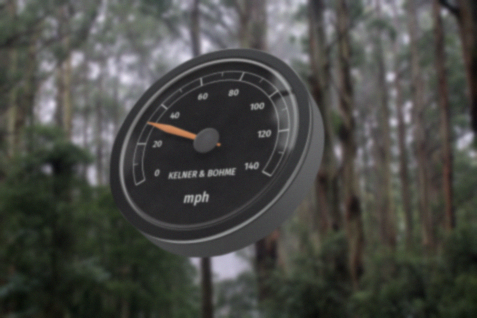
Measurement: 30 mph
